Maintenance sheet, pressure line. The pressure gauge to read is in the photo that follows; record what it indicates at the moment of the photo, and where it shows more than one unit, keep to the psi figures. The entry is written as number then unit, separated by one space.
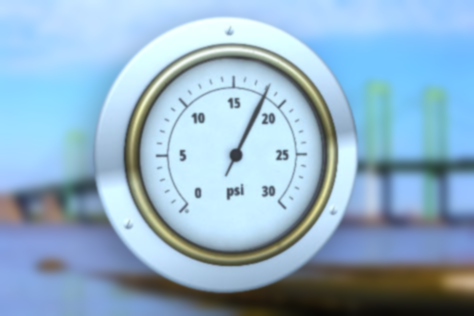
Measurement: 18 psi
